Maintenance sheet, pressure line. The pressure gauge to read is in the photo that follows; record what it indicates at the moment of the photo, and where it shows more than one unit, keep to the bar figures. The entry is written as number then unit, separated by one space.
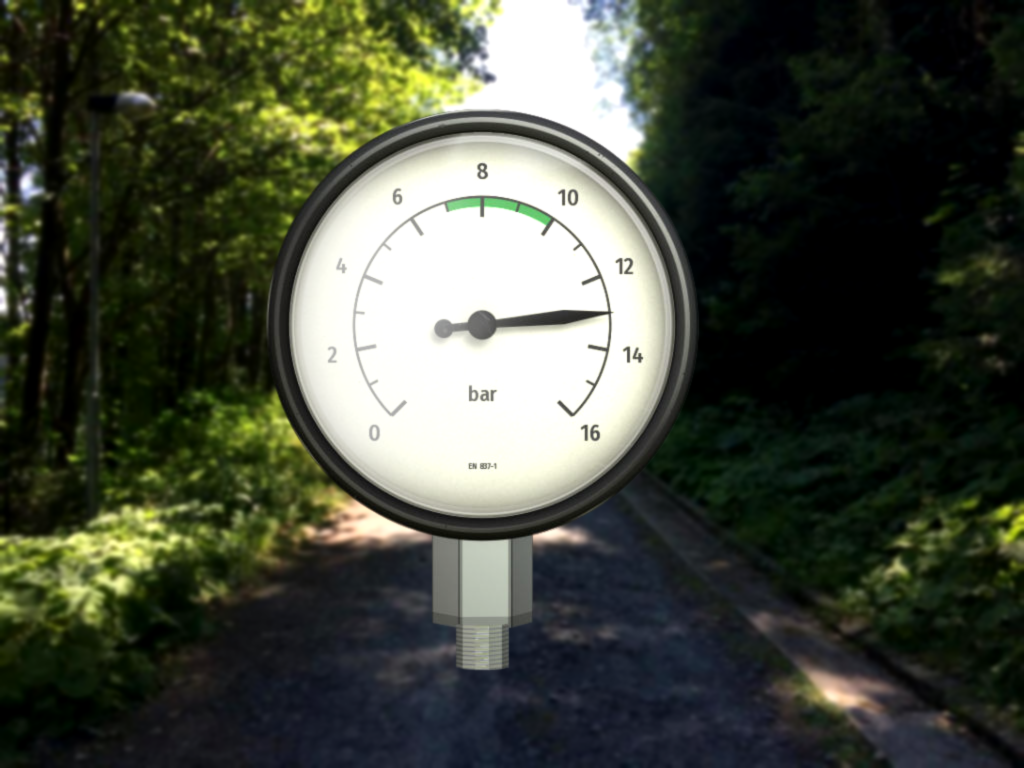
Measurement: 13 bar
